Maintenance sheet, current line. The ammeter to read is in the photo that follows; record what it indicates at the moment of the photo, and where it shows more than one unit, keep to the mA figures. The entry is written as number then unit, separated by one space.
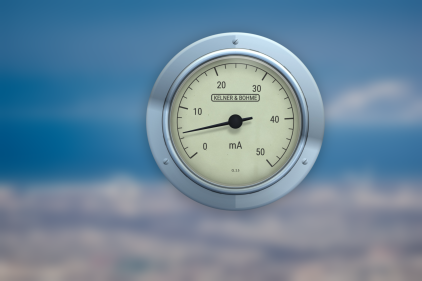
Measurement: 5 mA
